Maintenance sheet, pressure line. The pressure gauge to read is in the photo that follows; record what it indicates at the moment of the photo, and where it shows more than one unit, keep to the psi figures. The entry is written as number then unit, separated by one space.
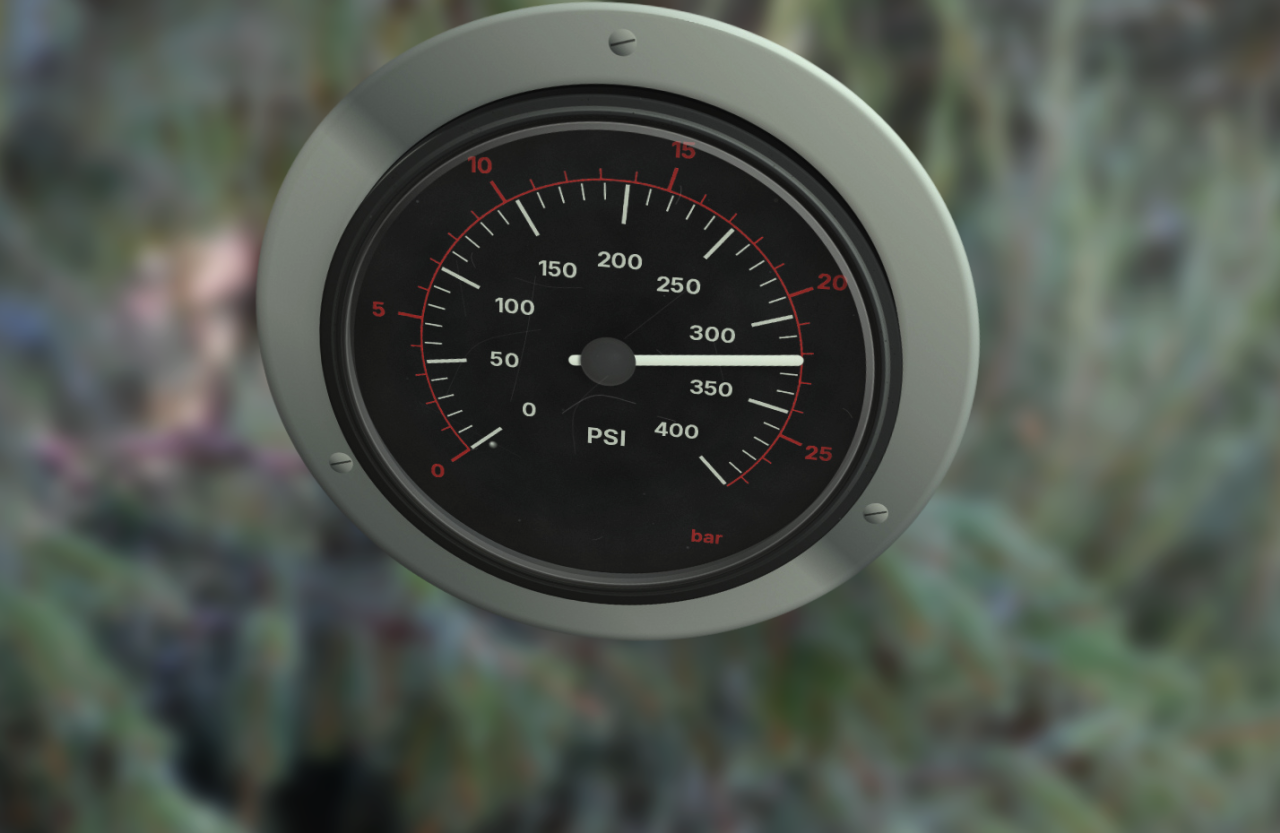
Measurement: 320 psi
